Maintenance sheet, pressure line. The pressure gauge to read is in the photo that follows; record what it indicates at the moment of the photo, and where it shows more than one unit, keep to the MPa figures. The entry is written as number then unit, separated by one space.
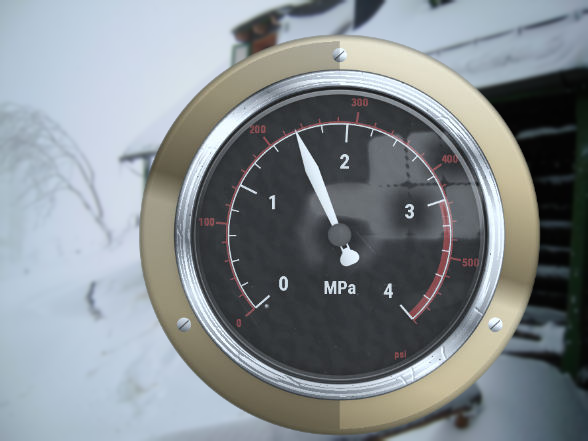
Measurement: 1.6 MPa
